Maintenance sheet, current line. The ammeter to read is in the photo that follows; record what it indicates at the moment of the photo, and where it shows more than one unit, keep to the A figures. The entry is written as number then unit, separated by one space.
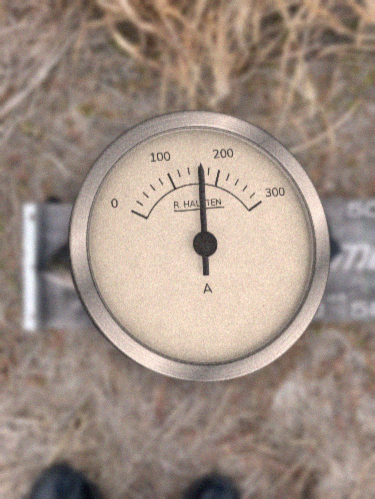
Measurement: 160 A
